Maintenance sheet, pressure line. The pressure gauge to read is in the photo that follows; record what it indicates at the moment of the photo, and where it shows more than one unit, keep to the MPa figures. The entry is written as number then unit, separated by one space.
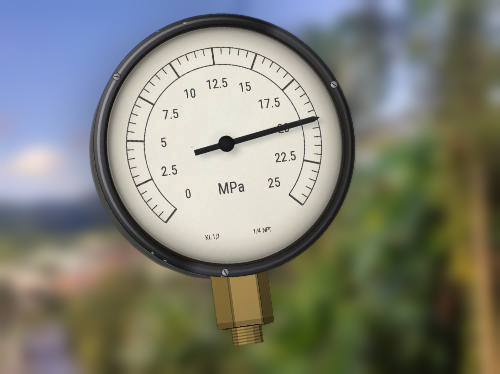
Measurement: 20 MPa
